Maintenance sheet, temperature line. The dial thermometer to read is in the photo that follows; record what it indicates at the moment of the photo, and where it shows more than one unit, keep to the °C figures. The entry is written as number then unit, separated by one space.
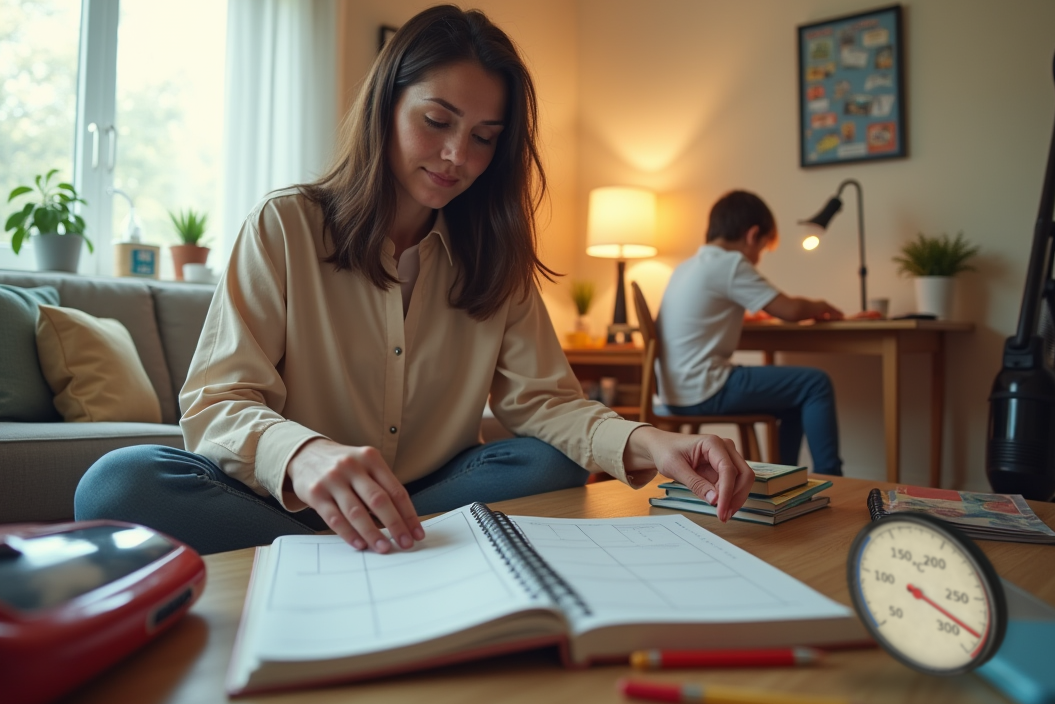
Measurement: 280 °C
